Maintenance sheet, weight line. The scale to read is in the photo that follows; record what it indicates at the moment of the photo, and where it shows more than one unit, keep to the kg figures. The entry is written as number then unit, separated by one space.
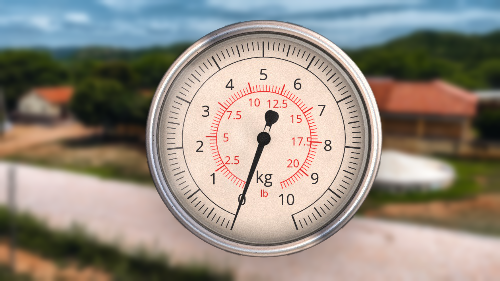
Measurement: 0 kg
